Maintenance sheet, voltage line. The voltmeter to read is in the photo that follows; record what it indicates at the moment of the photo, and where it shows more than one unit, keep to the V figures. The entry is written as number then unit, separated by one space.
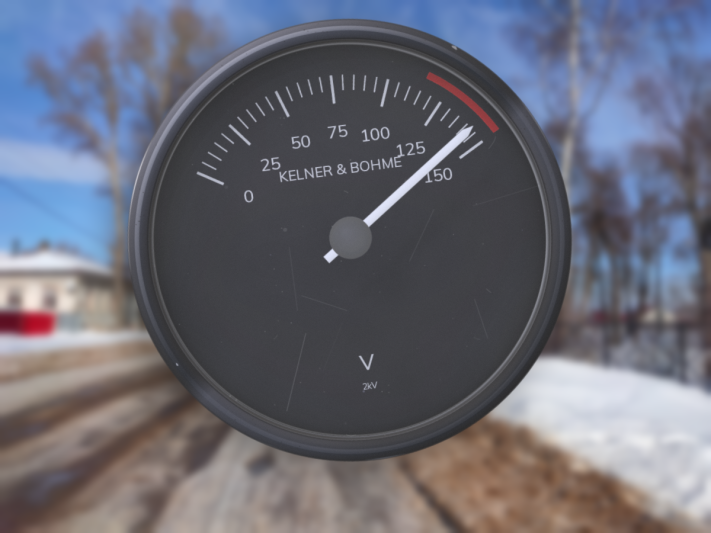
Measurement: 142.5 V
